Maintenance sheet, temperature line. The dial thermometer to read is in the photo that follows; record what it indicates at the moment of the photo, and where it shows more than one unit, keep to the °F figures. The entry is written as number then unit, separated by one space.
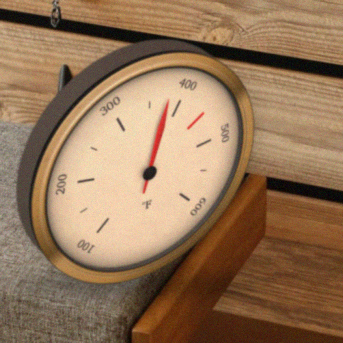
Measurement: 375 °F
